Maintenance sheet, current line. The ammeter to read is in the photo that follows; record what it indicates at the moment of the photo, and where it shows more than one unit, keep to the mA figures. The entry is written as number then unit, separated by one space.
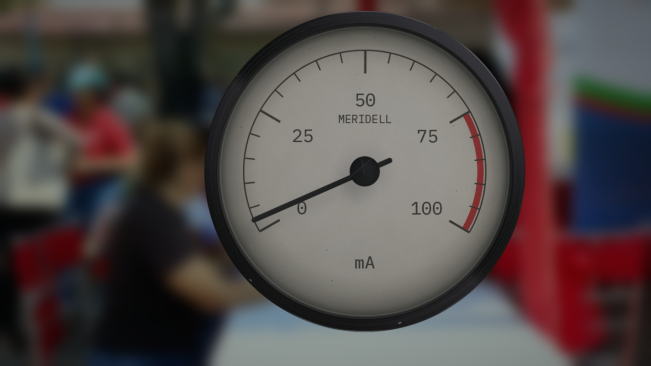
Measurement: 2.5 mA
